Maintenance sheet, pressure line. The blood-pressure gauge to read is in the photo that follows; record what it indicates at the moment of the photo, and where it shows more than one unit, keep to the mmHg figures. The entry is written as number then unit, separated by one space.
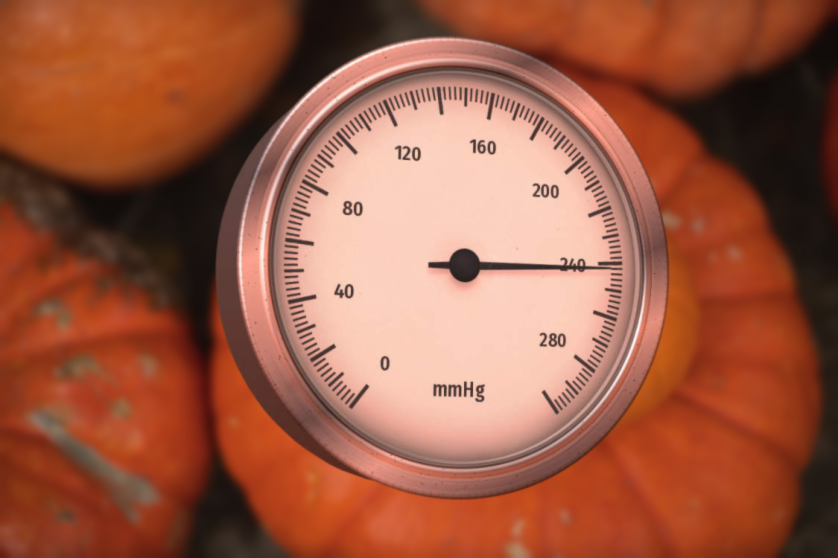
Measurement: 242 mmHg
